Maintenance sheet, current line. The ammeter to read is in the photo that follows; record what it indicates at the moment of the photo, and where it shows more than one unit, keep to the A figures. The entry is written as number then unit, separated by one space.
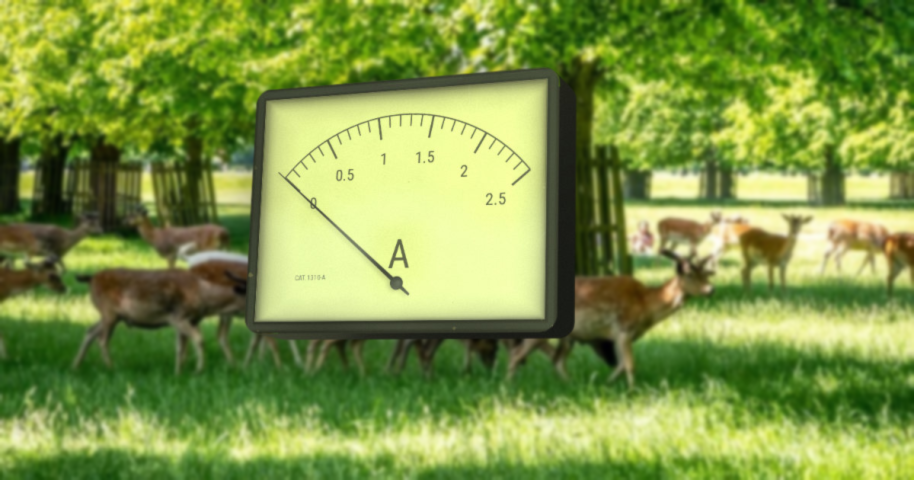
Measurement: 0 A
